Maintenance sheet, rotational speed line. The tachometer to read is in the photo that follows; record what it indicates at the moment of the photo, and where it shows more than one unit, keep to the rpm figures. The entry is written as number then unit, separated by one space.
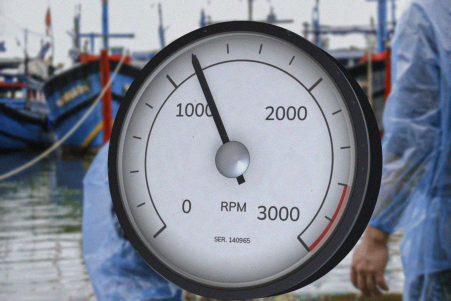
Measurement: 1200 rpm
